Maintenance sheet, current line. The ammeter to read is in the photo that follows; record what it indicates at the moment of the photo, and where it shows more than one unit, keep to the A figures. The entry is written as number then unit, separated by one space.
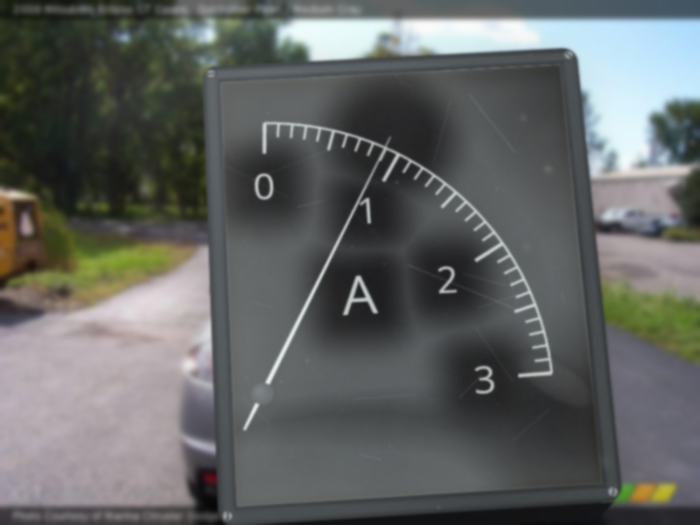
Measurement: 0.9 A
